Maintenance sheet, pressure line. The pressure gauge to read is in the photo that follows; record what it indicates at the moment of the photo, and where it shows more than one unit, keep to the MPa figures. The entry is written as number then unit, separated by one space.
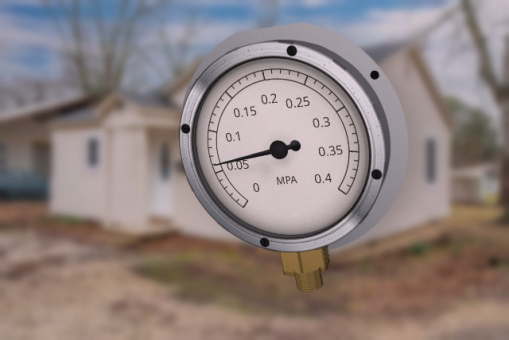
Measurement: 0.06 MPa
